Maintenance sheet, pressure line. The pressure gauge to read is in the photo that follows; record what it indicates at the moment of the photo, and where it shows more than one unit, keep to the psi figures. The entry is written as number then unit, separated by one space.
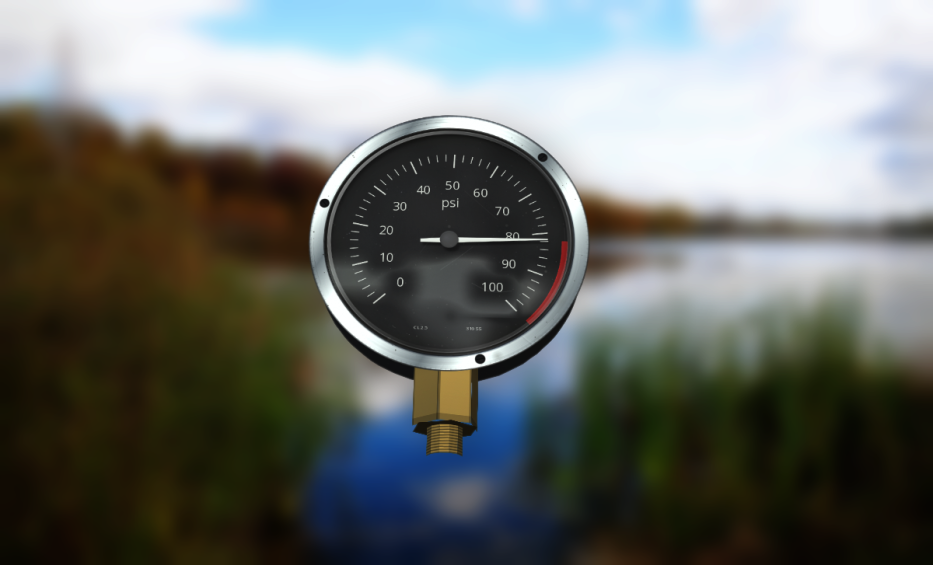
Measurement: 82 psi
